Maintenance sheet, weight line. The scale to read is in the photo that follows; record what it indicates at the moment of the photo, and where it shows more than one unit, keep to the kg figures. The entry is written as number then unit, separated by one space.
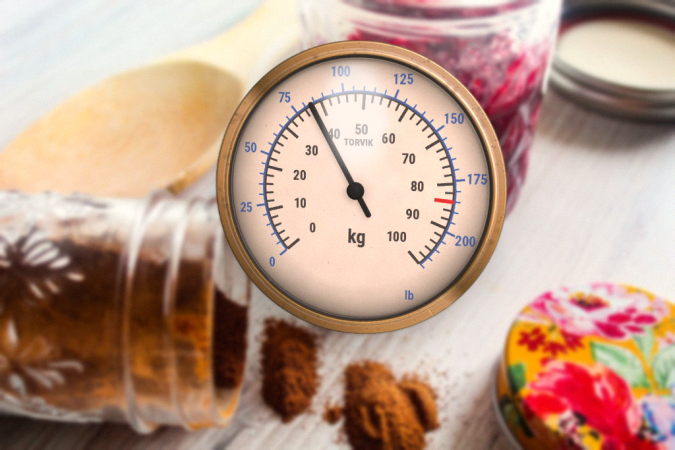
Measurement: 38 kg
